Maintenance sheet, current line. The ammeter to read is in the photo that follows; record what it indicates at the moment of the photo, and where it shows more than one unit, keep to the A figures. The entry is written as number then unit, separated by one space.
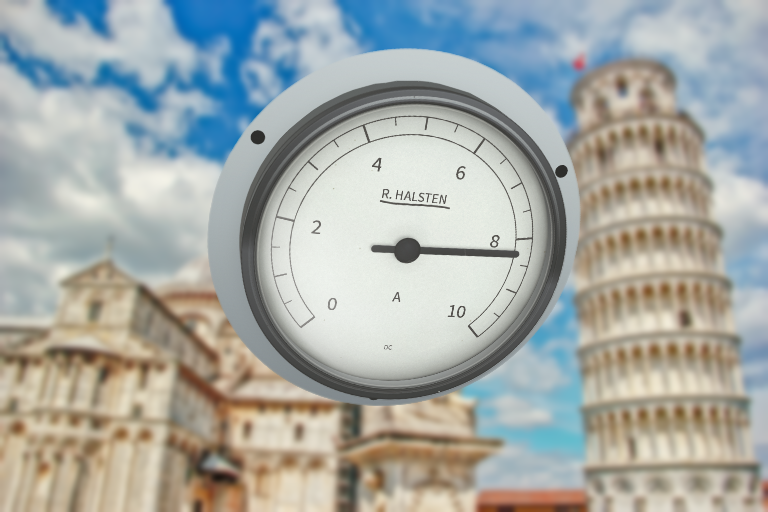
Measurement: 8.25 A
